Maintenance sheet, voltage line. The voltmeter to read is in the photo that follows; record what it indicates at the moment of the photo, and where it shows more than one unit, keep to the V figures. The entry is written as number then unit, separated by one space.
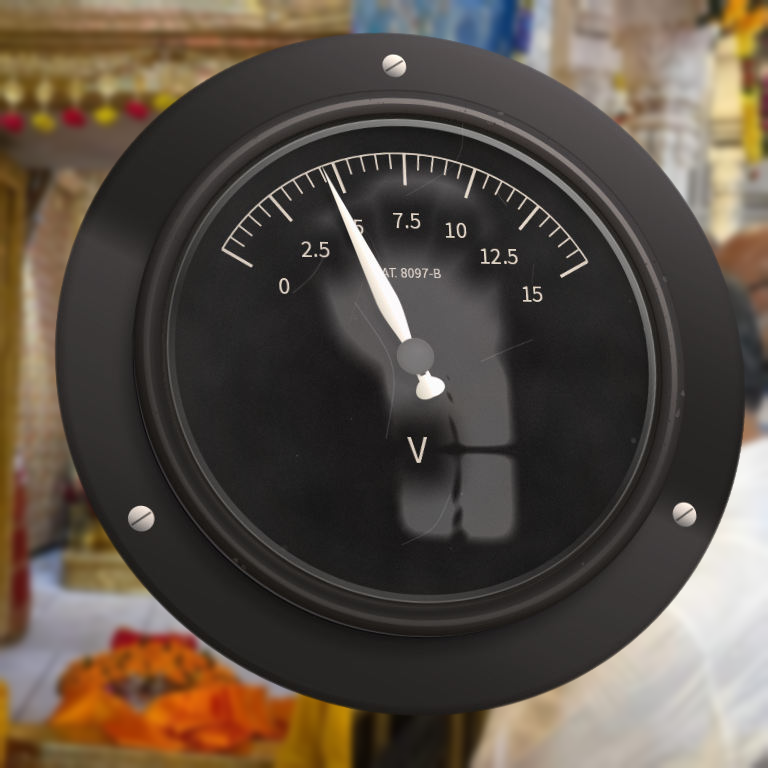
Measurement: 4.5 V
